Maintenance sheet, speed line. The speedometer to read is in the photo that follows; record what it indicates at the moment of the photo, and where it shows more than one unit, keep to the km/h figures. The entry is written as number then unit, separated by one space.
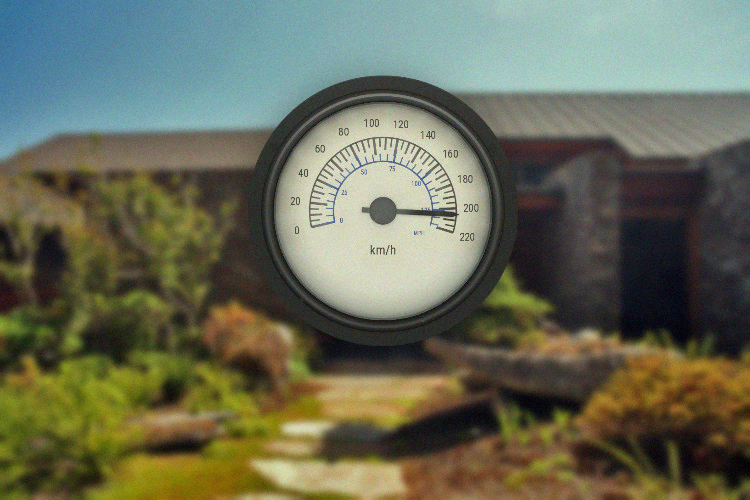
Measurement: 205 km/h
